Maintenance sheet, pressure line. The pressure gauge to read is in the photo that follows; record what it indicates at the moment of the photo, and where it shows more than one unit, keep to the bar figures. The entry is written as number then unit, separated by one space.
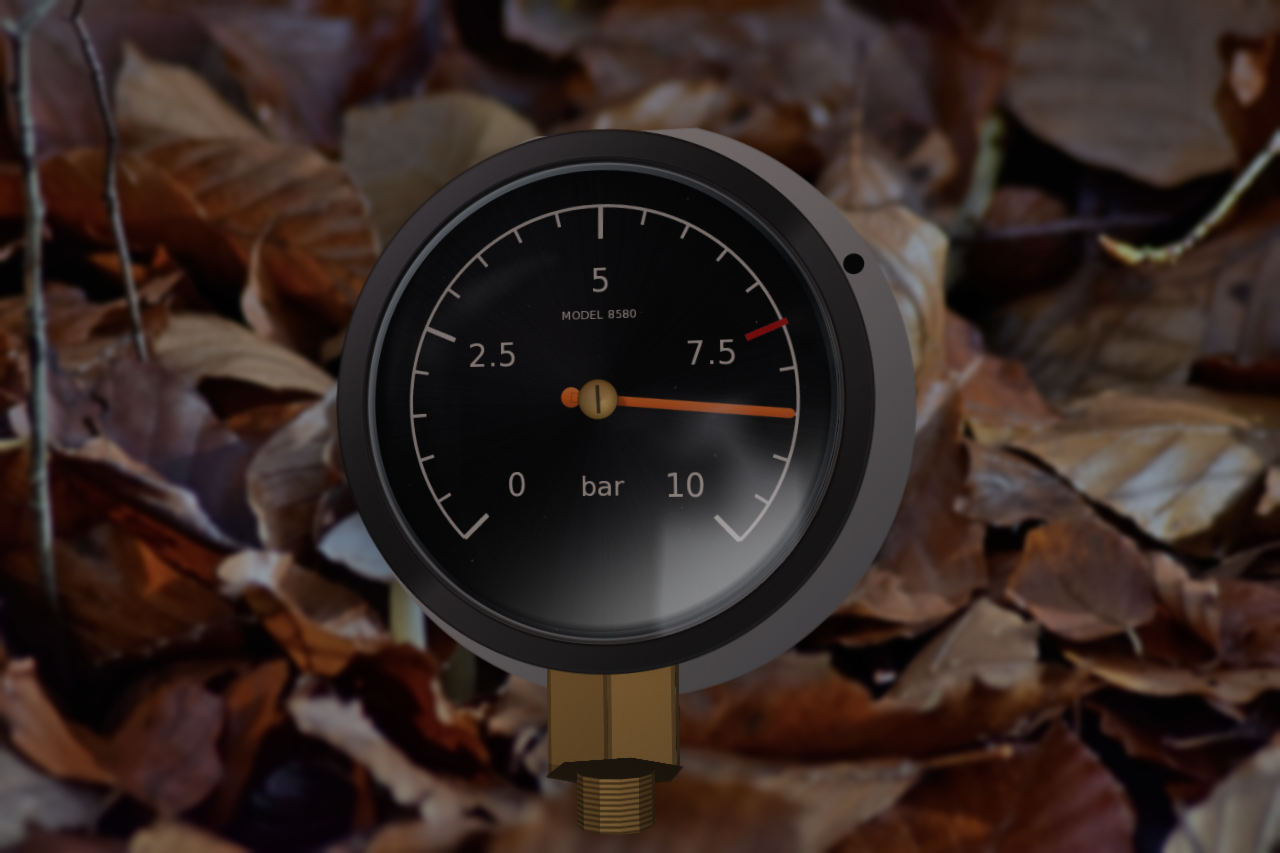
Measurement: 8.5 bar
